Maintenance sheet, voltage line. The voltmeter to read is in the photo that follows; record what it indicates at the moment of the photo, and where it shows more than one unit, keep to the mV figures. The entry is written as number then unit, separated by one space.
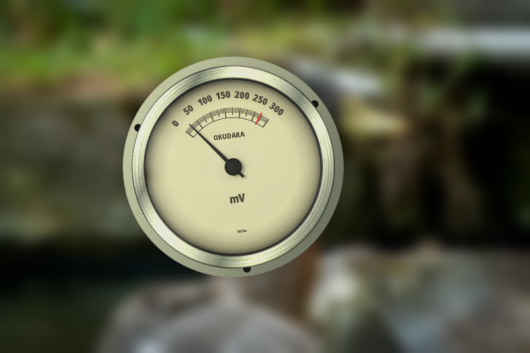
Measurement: 25 mV
